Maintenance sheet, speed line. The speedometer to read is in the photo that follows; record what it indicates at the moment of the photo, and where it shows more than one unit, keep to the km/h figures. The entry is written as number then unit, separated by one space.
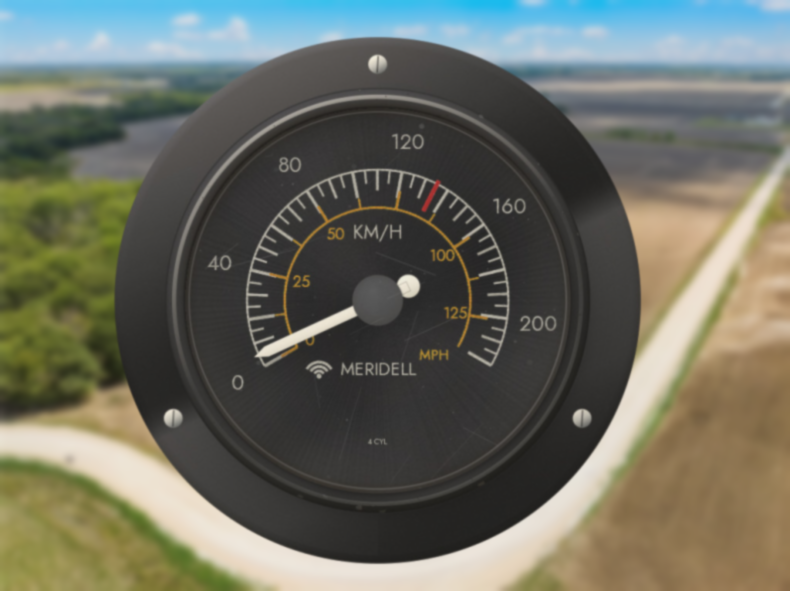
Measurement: 5 km/h
